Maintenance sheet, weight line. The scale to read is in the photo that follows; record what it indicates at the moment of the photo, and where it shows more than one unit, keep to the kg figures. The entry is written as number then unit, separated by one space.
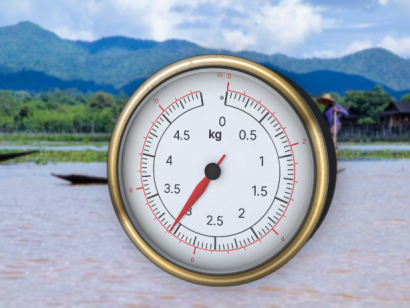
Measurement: 3.05 kg
